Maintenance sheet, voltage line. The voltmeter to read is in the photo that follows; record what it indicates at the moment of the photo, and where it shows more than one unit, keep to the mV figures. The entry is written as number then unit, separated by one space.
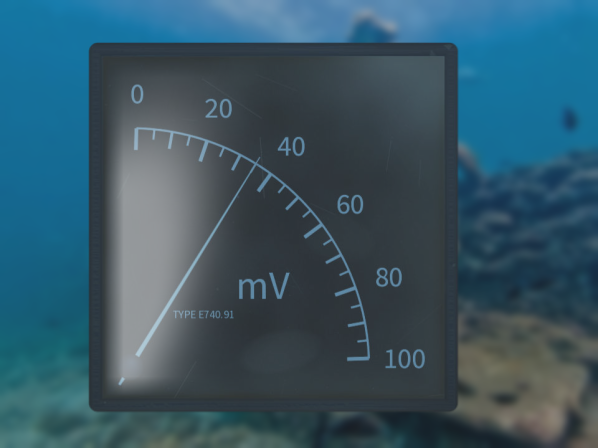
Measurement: 35 mV
